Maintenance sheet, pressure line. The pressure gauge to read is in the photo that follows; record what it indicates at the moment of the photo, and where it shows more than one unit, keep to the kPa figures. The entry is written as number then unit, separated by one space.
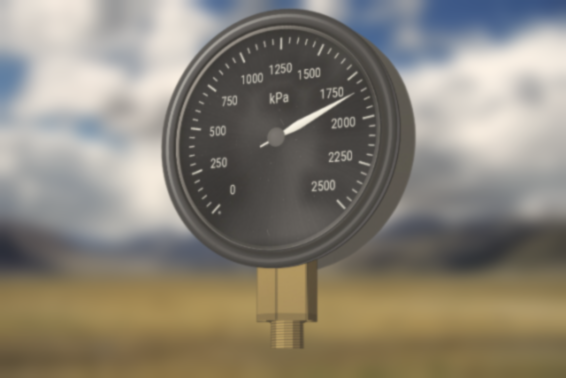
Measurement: 1850 kPa
